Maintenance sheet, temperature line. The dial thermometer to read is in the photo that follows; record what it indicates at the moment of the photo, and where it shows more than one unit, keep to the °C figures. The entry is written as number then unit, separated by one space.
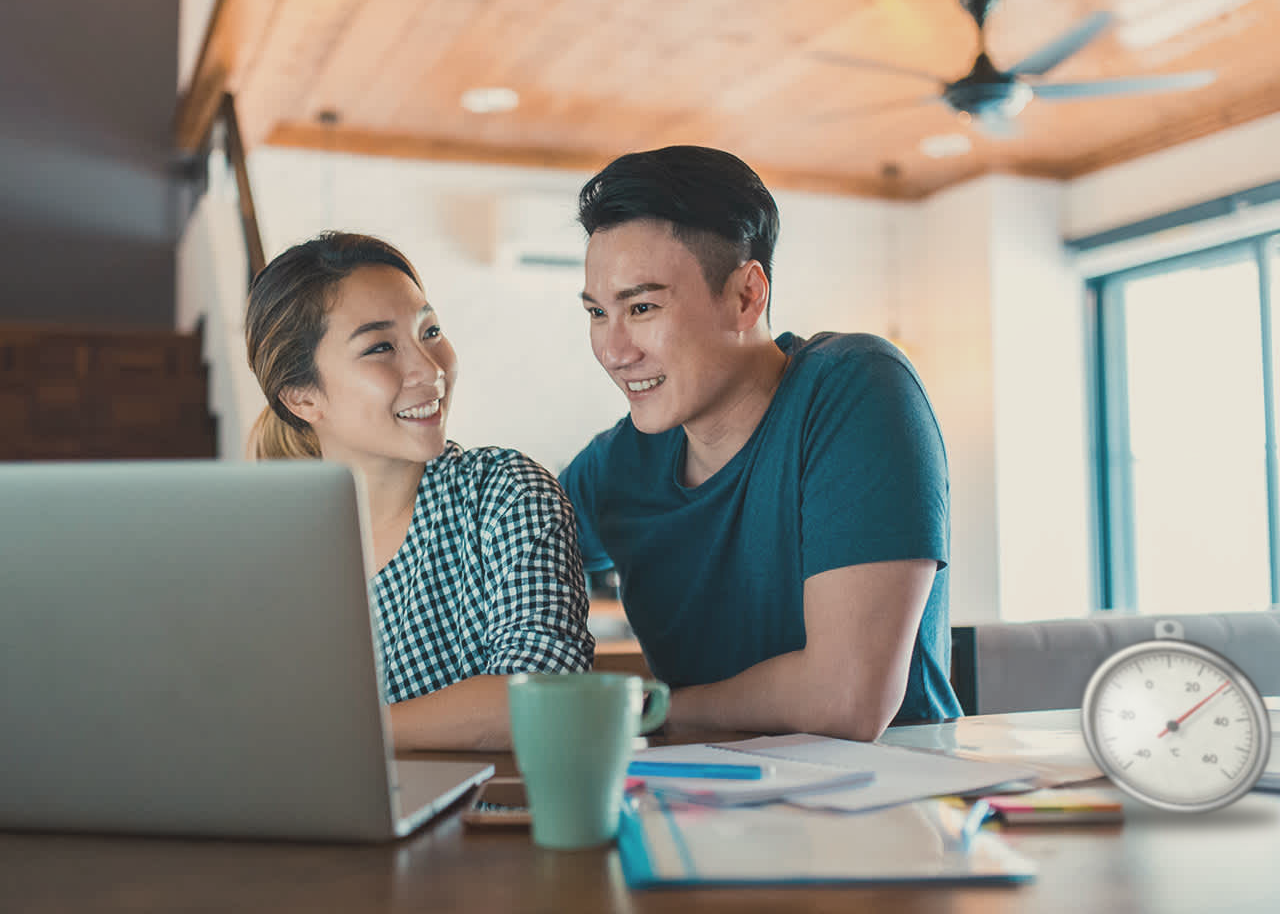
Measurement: 28 °C
